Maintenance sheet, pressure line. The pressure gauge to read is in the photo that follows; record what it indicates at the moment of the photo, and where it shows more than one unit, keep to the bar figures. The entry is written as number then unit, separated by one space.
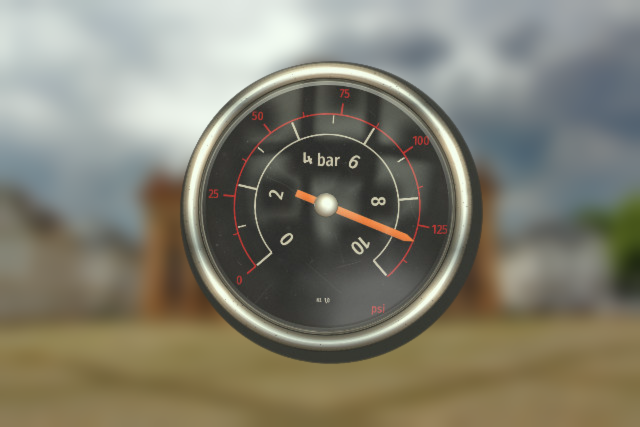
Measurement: 9 bar
